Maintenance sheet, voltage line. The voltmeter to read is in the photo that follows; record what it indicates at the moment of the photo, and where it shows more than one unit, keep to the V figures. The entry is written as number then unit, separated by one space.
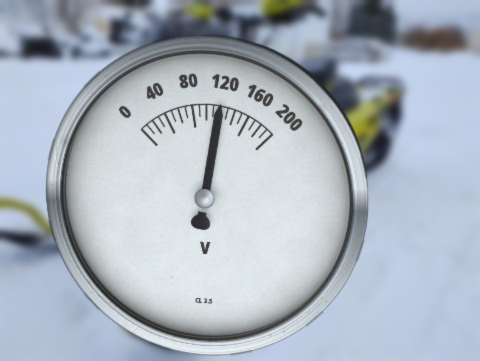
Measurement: 120 V
